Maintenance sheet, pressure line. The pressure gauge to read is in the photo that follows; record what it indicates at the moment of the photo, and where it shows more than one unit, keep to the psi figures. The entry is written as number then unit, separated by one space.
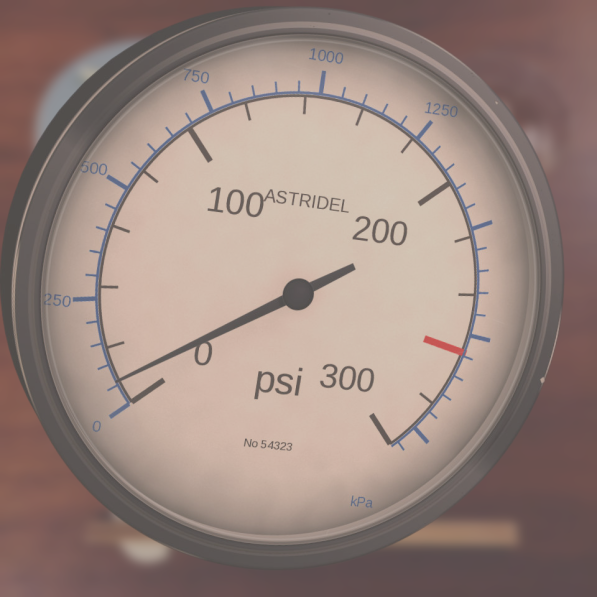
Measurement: 10 psi
